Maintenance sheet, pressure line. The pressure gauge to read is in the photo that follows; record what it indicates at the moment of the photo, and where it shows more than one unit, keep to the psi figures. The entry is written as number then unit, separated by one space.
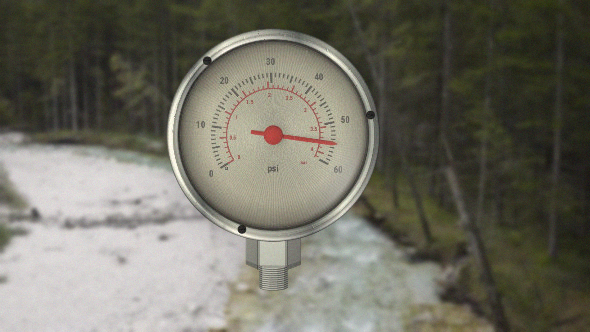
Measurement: 55 psi
